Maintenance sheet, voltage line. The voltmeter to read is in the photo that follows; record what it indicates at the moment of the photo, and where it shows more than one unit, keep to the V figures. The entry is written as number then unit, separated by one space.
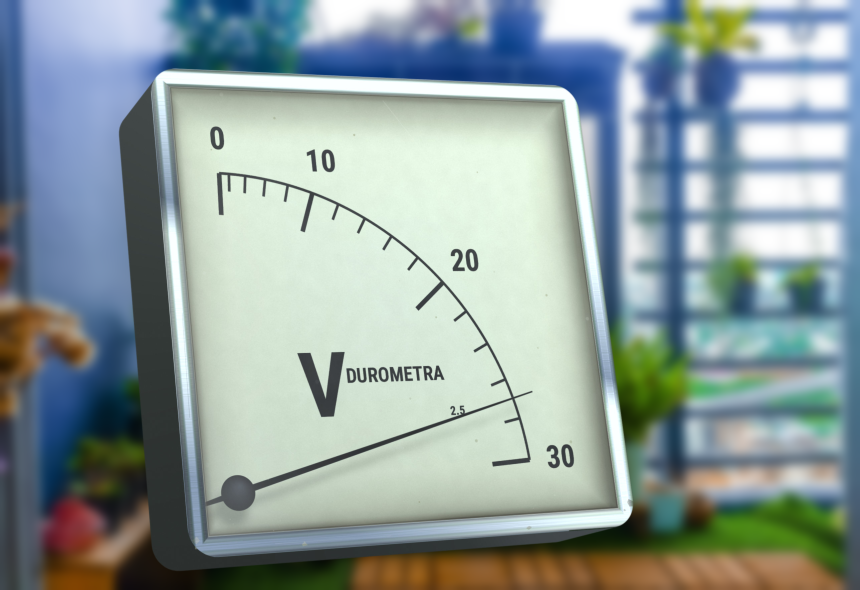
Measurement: 27 V
